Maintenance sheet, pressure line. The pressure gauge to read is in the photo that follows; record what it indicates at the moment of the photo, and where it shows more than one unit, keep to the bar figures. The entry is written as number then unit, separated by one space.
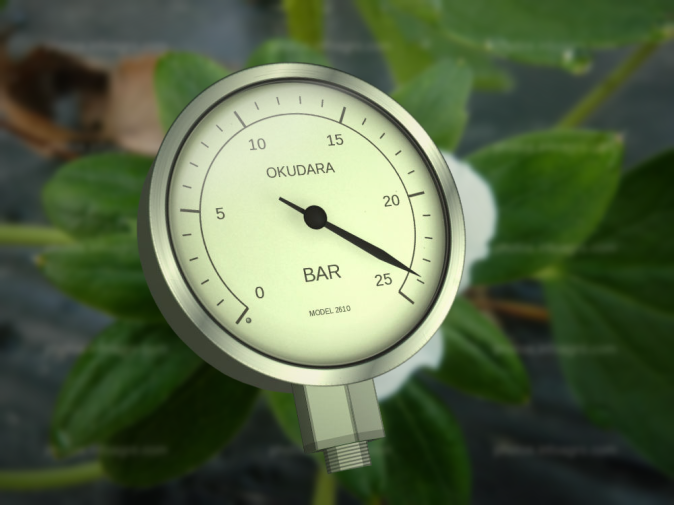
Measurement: 24 bar
